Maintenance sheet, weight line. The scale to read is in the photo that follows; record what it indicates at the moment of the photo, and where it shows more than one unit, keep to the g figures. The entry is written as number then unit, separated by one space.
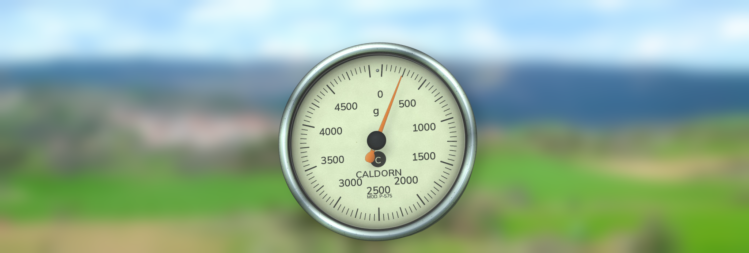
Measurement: 250 g
